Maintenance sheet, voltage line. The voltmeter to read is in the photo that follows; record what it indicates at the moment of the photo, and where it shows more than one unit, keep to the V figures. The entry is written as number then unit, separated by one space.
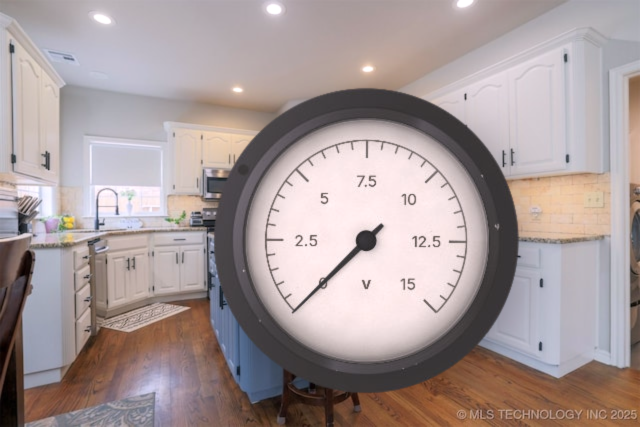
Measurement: 0 V
